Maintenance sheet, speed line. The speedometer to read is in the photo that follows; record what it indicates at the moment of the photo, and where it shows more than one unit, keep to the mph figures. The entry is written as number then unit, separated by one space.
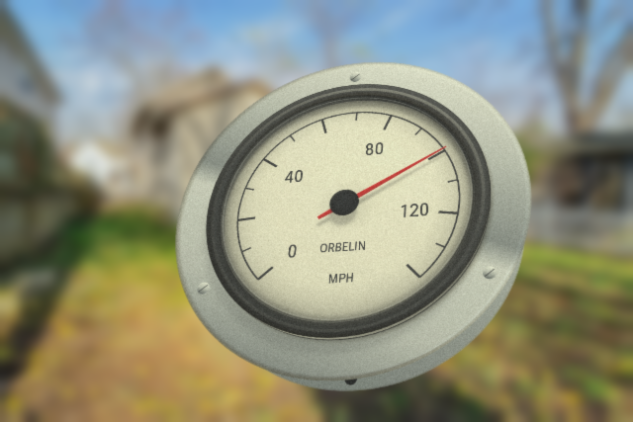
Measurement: 100 mph
